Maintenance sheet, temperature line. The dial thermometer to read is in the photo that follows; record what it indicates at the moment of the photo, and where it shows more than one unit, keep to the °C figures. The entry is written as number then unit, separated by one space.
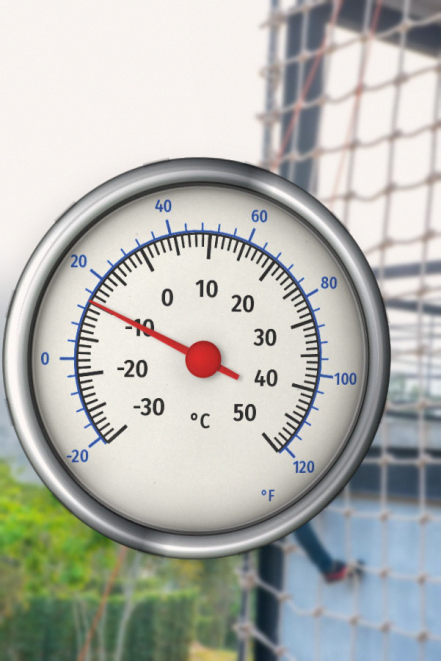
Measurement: -10 °C
